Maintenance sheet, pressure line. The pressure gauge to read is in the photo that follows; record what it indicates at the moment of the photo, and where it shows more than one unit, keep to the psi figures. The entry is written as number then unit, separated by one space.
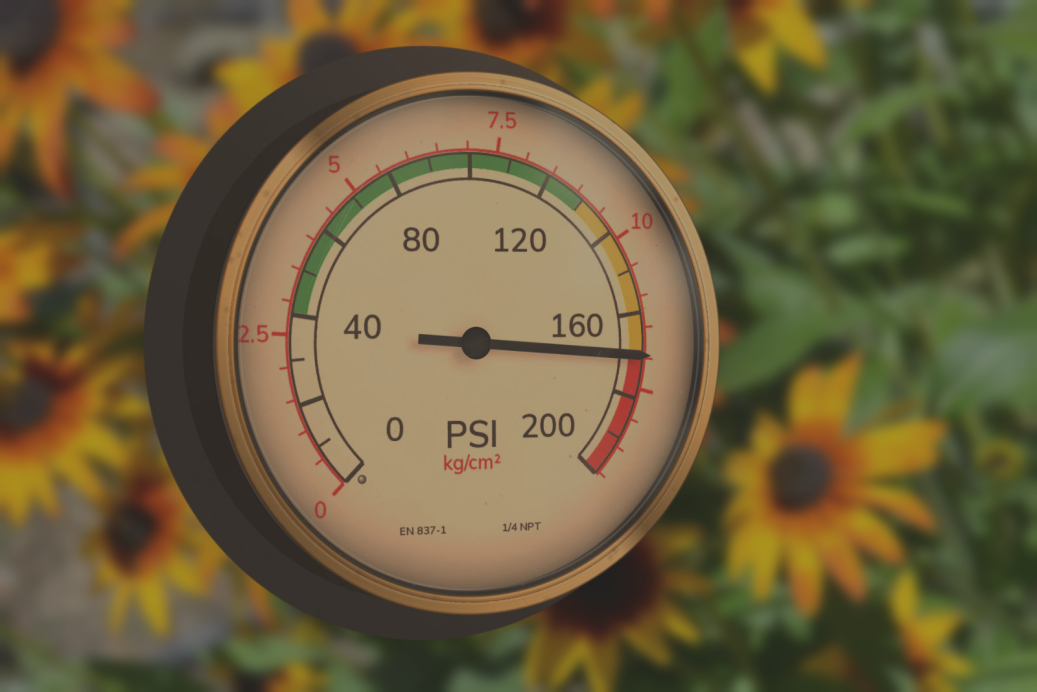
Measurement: 170 psi
